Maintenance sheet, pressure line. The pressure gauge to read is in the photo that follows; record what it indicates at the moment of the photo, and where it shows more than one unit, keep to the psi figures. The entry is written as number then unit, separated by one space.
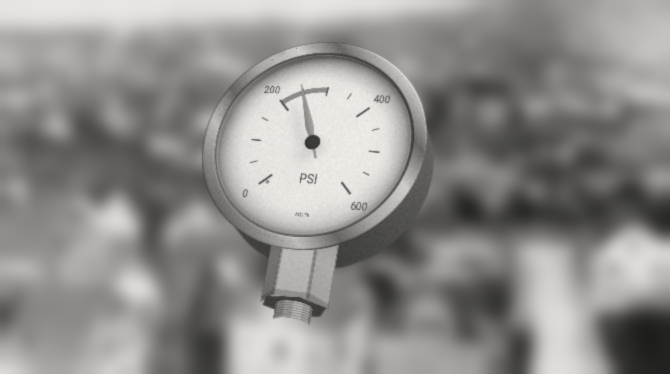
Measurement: 250 psi
